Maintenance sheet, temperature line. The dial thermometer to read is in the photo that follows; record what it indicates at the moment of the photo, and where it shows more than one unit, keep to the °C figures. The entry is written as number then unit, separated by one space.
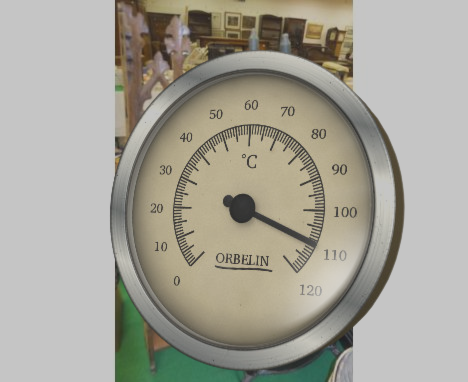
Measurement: 110 °C
